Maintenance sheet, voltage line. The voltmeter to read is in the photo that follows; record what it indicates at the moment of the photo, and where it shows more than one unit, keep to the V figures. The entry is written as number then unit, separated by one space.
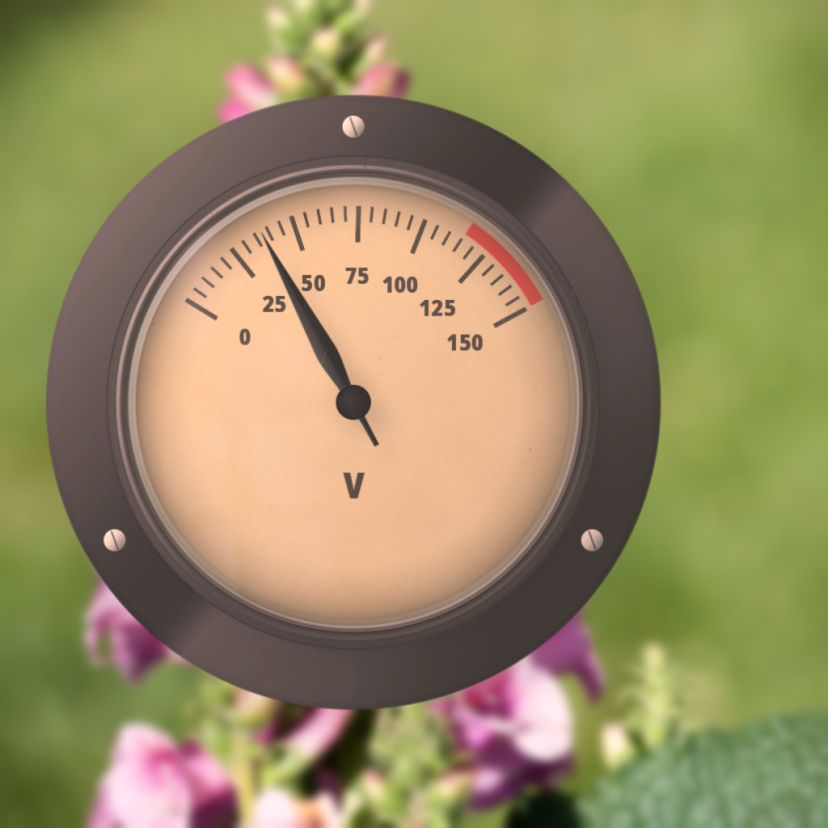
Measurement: 37.5 V
